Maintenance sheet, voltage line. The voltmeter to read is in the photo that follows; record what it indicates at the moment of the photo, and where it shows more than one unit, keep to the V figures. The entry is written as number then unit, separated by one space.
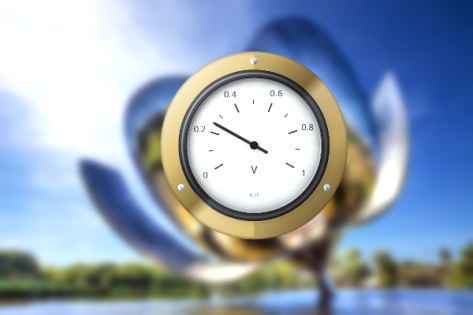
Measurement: 0.25 V
